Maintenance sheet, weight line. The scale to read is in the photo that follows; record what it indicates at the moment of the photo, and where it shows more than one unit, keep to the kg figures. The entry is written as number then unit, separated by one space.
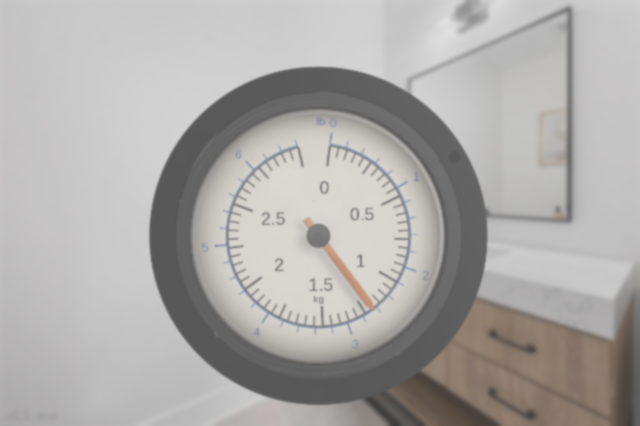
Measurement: 1.2 kg
